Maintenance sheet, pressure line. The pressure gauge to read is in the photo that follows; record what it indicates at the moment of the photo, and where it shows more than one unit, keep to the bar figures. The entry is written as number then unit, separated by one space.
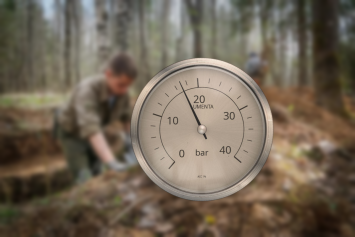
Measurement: 17 bar
